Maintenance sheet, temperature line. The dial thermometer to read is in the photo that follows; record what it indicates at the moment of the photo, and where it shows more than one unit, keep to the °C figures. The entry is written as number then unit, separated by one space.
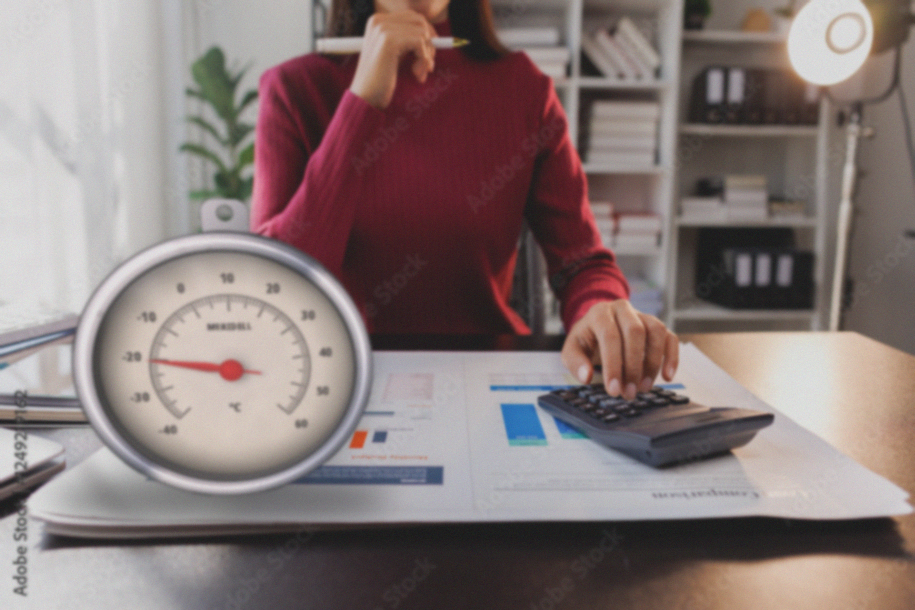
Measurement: -20 °C
